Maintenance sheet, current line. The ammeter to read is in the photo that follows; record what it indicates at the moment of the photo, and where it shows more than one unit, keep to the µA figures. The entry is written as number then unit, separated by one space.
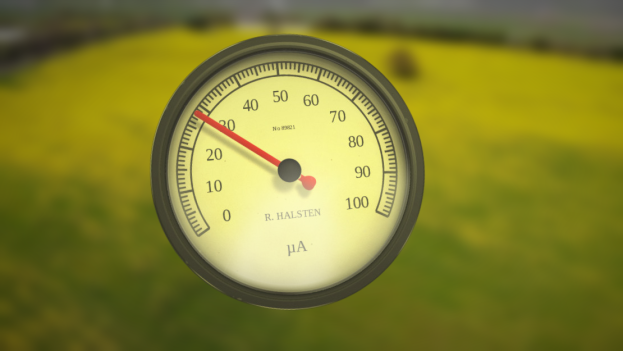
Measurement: 28 µA
